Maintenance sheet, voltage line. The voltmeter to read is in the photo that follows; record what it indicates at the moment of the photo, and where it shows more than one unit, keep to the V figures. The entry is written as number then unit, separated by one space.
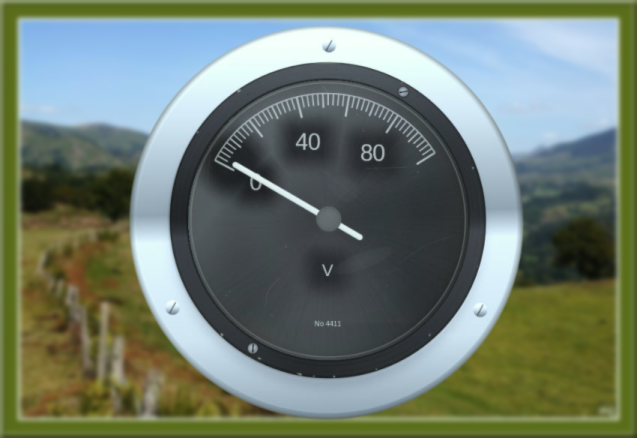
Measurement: 2 V
